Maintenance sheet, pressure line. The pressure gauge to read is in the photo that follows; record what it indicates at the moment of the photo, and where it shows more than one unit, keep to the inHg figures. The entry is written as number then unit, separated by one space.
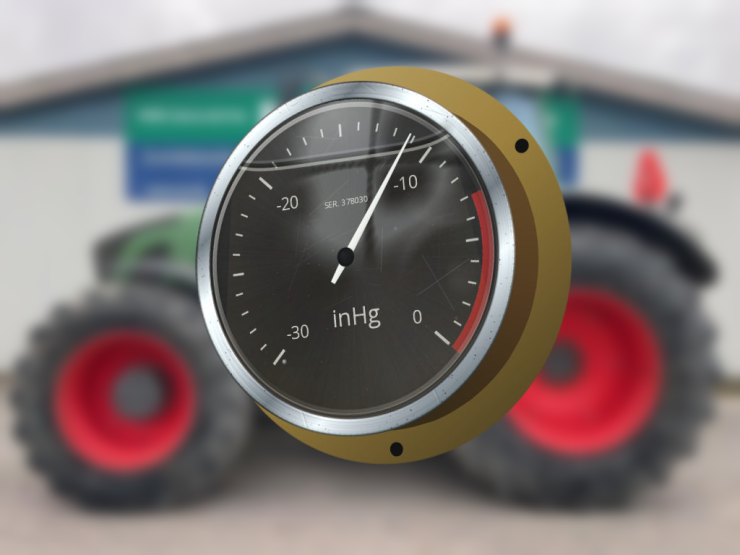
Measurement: -11 inHg
